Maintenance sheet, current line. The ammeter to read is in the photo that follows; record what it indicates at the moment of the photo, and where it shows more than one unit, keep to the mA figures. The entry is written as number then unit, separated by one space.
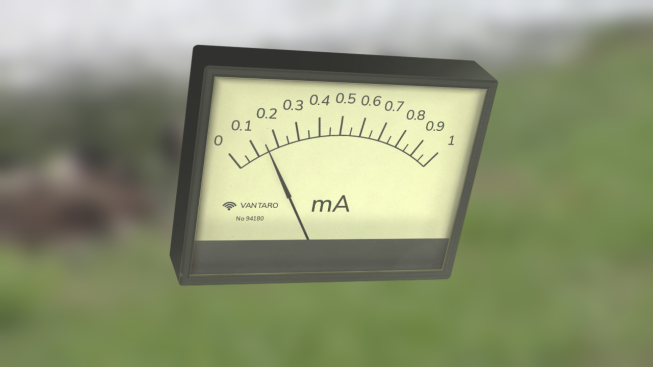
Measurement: 0.15 mA
